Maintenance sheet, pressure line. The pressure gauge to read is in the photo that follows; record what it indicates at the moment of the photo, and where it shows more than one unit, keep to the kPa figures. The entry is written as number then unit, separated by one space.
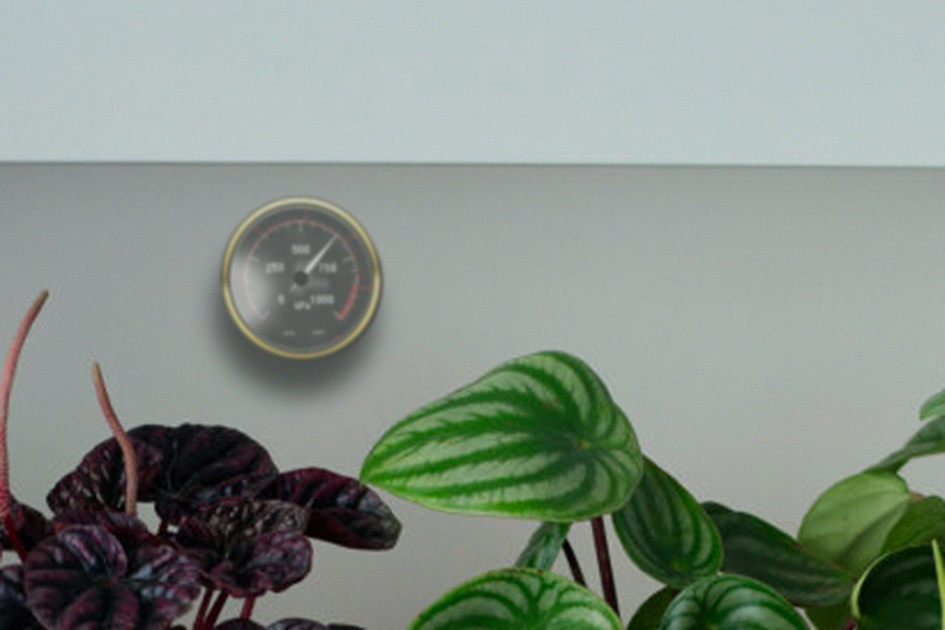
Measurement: 650 kPa
